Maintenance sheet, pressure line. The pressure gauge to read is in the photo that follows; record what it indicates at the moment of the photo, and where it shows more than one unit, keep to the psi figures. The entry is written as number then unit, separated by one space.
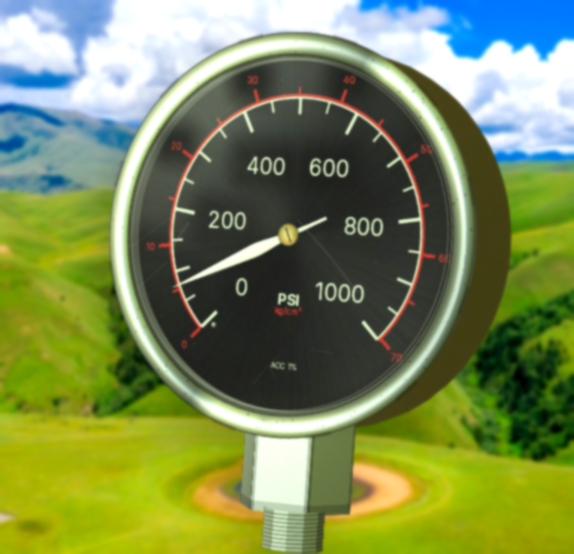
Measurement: 75 psi
